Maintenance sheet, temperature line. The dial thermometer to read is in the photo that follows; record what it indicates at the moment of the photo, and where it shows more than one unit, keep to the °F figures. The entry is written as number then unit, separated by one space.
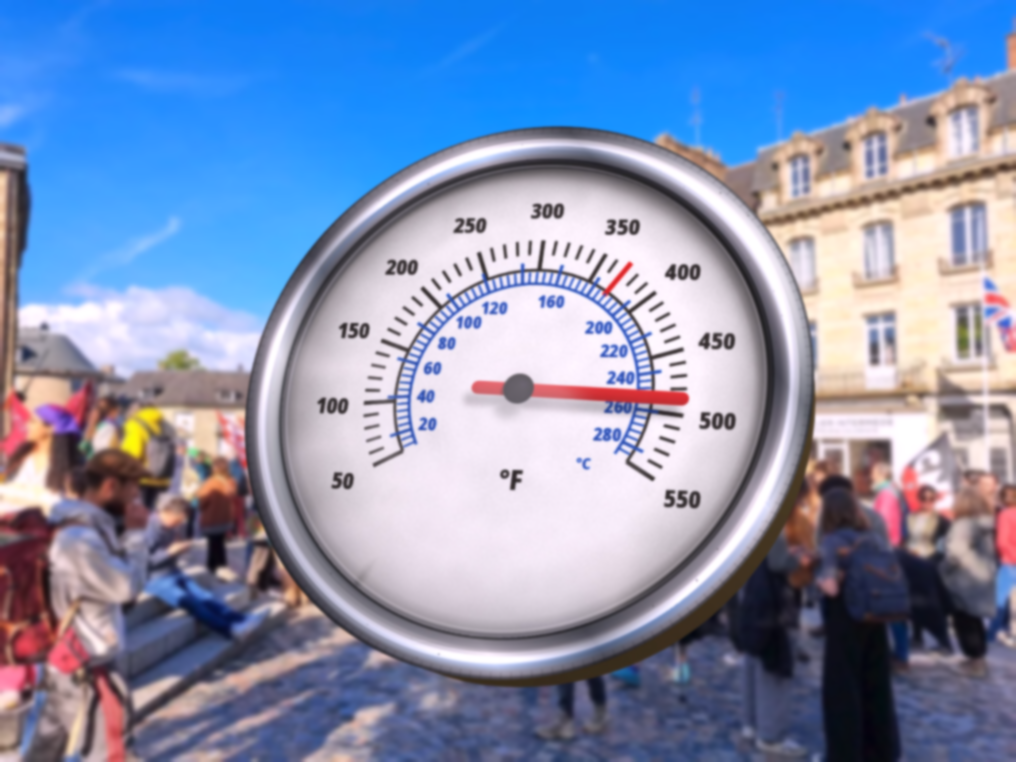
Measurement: 490 °F
